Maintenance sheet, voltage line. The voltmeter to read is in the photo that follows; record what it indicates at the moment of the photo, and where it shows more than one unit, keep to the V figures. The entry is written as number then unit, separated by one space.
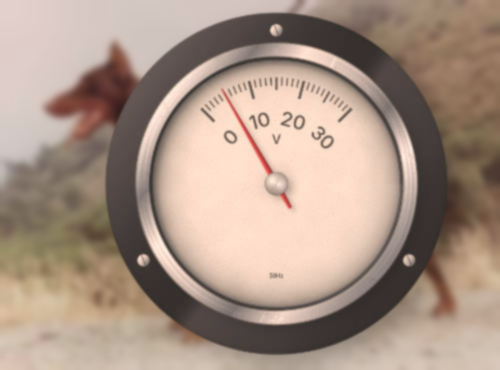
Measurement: 5 V
